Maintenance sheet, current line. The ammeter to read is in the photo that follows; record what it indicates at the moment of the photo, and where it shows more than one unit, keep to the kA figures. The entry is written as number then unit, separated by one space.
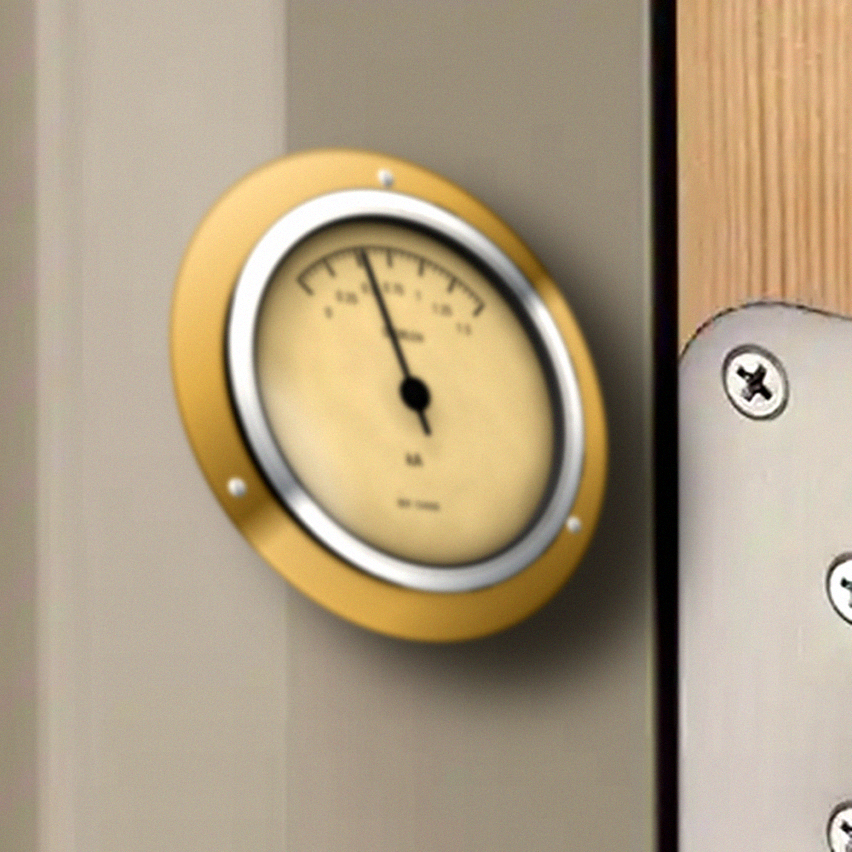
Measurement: 0.5 kA
